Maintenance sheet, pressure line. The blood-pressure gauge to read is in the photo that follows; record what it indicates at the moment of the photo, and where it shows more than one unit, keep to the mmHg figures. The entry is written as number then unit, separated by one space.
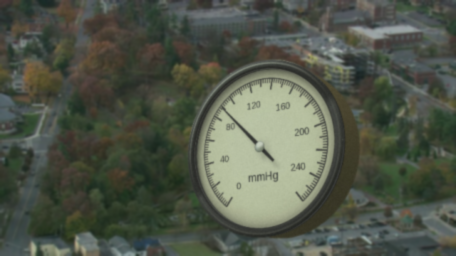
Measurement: 90 mmHg
